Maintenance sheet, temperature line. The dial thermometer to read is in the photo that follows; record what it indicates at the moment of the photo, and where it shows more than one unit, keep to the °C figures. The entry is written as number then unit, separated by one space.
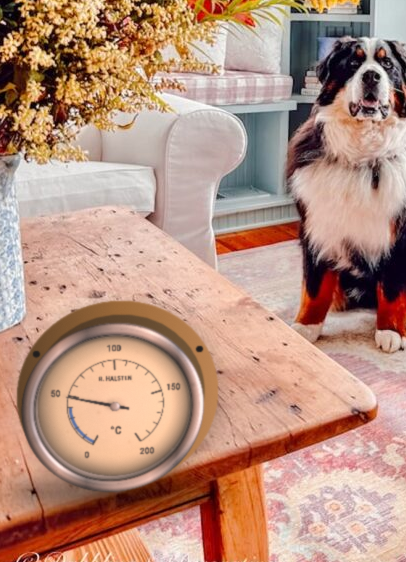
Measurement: 50 °C
